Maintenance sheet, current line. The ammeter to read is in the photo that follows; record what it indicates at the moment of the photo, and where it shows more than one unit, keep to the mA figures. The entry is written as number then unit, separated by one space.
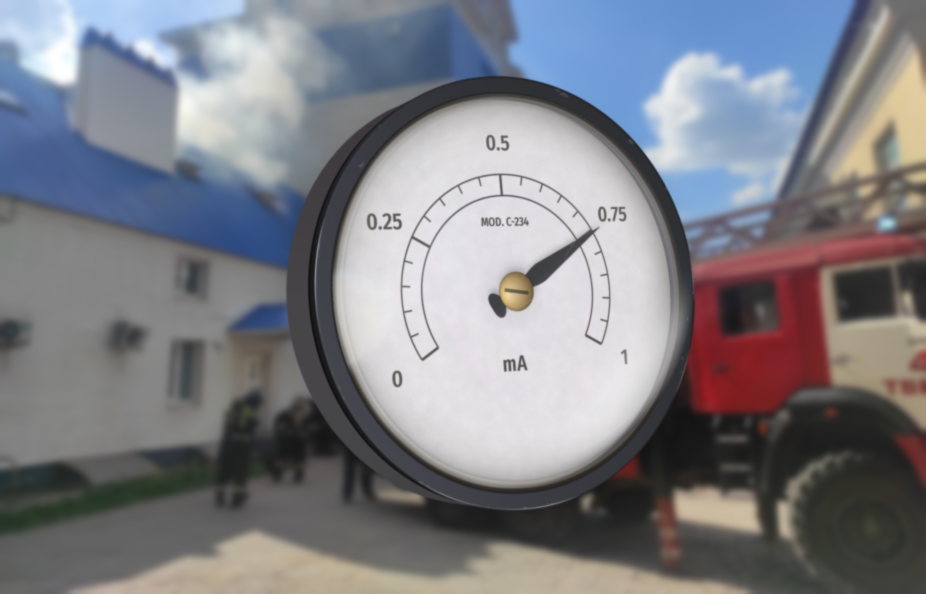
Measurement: 0.75 mA
